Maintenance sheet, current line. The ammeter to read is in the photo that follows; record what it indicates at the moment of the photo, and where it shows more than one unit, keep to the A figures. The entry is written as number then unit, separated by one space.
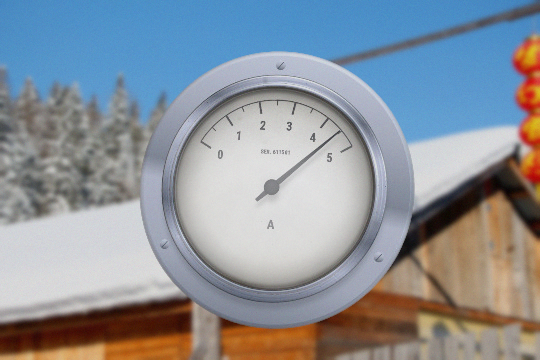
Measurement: 4.5 A
